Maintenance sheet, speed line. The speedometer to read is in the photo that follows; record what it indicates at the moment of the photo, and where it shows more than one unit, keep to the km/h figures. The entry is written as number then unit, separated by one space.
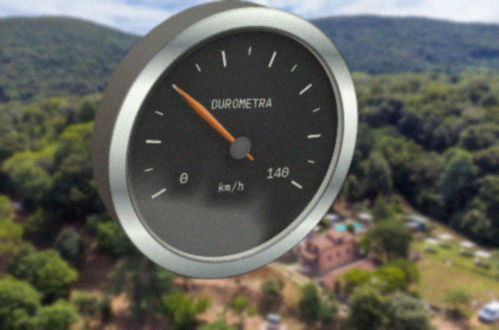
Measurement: 40 km/h
